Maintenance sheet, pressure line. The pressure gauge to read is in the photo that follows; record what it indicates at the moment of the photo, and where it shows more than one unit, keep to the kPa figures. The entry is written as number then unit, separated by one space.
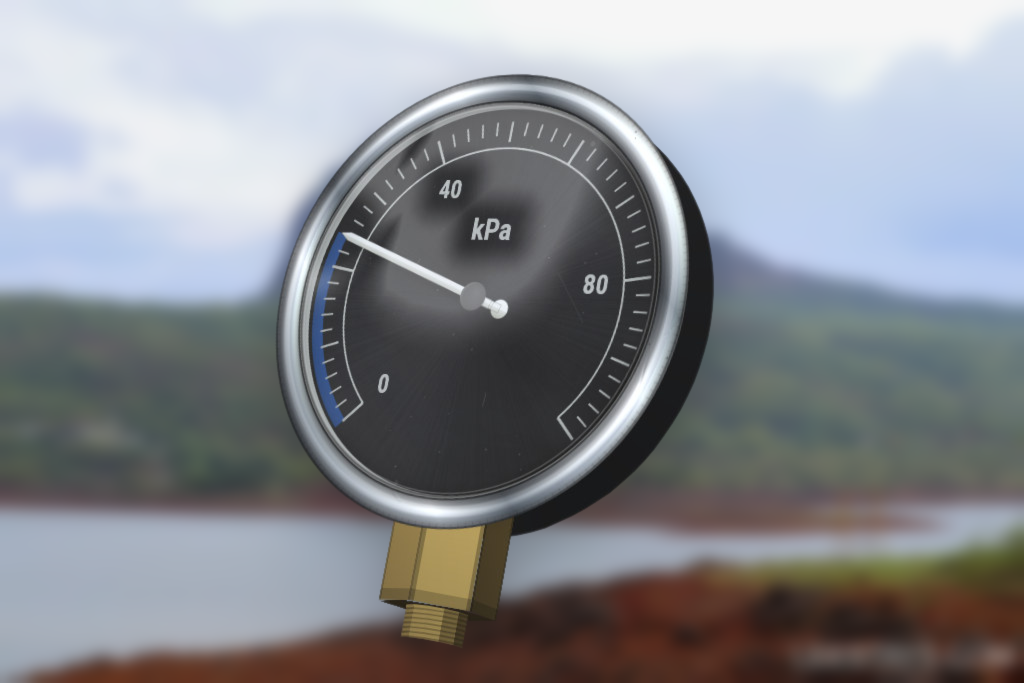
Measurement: 24 kPa
